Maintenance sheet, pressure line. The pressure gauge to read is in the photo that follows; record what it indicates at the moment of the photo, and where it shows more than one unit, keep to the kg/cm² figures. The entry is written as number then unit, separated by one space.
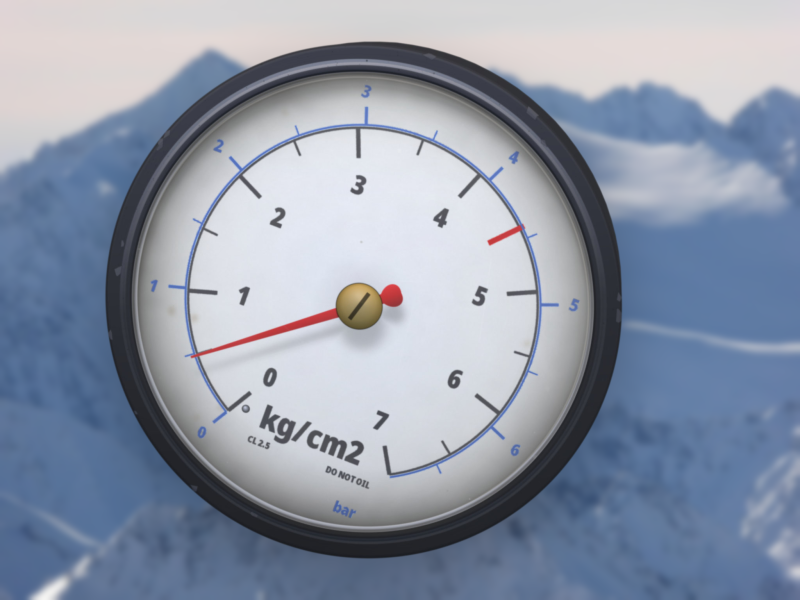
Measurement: 0.5 kg/cm²
